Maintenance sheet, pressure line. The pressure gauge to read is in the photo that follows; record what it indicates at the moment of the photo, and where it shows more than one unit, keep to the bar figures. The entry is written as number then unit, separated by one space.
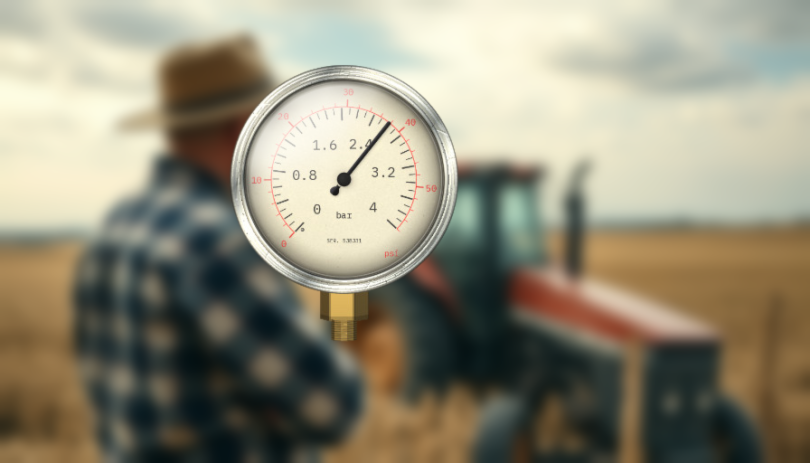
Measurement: 2.6 bar
